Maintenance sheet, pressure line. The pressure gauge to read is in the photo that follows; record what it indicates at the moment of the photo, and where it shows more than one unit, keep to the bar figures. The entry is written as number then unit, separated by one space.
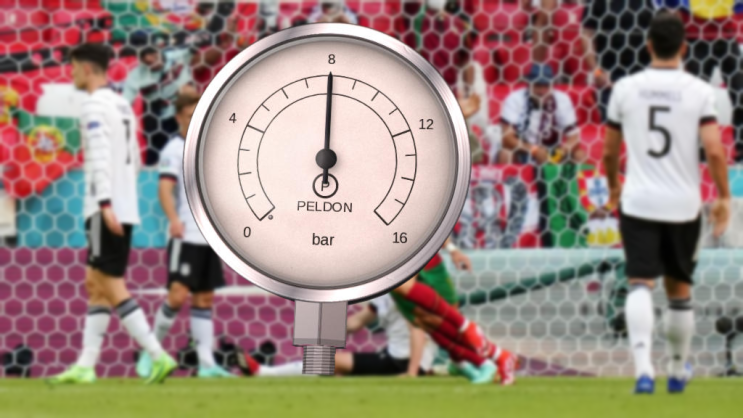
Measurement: 8 bar
